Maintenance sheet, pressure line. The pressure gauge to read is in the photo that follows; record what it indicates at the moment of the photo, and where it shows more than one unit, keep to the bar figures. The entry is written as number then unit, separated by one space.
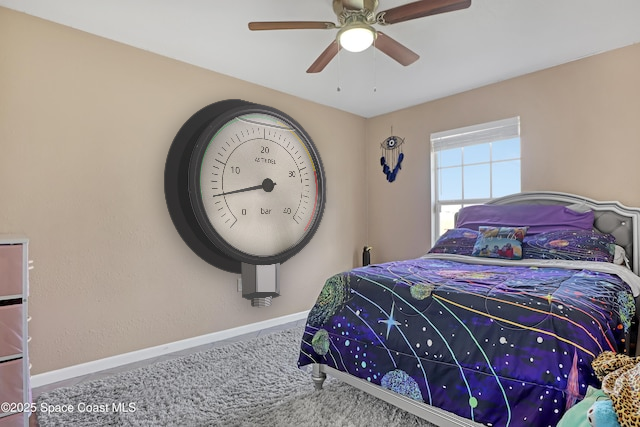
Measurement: 5 bar
